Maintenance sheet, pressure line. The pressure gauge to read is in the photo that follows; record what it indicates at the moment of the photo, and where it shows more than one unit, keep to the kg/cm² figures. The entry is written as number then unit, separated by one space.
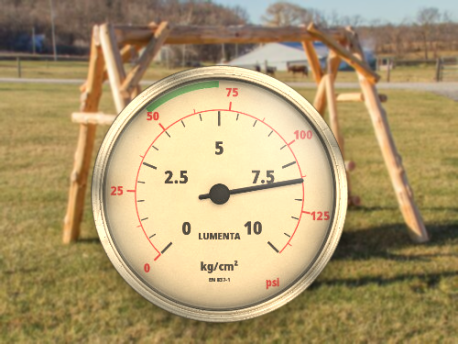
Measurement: 8 kg/cm²
